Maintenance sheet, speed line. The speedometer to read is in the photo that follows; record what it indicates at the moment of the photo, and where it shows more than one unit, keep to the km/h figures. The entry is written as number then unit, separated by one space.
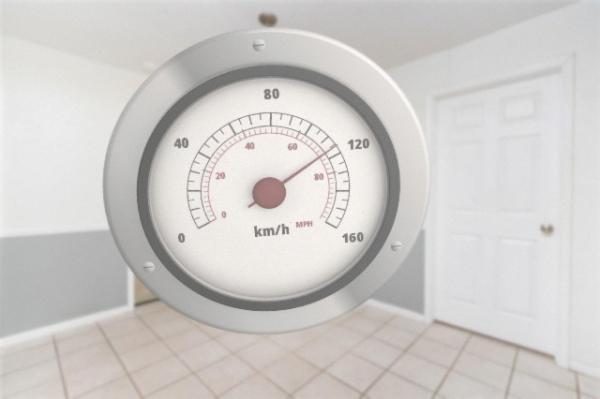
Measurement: 115 km/h
